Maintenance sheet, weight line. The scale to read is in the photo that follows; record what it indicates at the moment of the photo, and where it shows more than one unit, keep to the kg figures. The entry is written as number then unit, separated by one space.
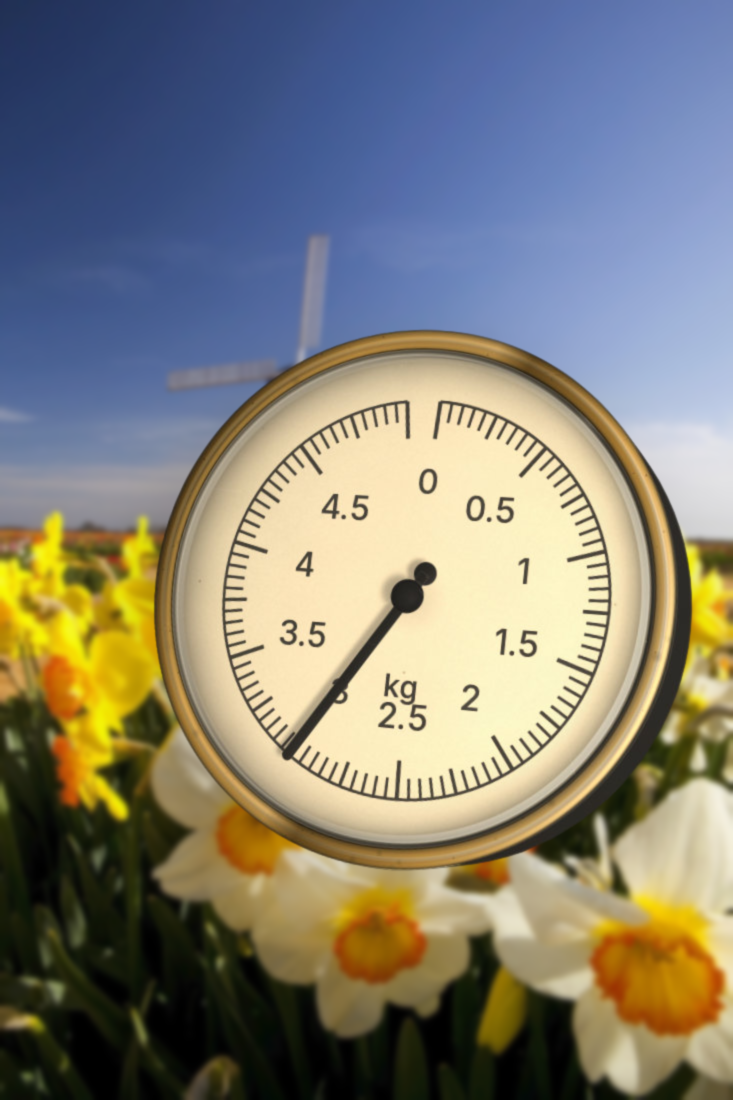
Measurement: 3 kg
